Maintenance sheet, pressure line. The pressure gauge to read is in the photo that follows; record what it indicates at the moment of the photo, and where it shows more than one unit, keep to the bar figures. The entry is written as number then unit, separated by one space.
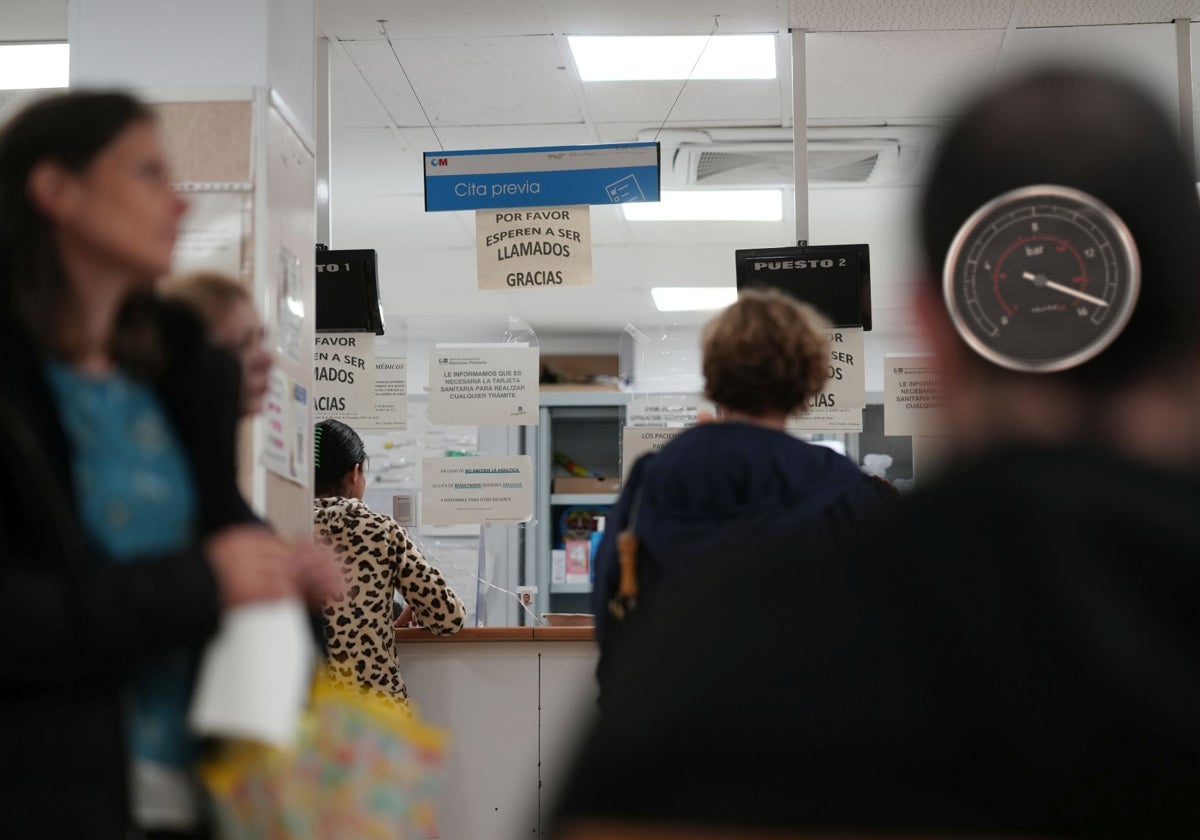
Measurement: 15 bar
